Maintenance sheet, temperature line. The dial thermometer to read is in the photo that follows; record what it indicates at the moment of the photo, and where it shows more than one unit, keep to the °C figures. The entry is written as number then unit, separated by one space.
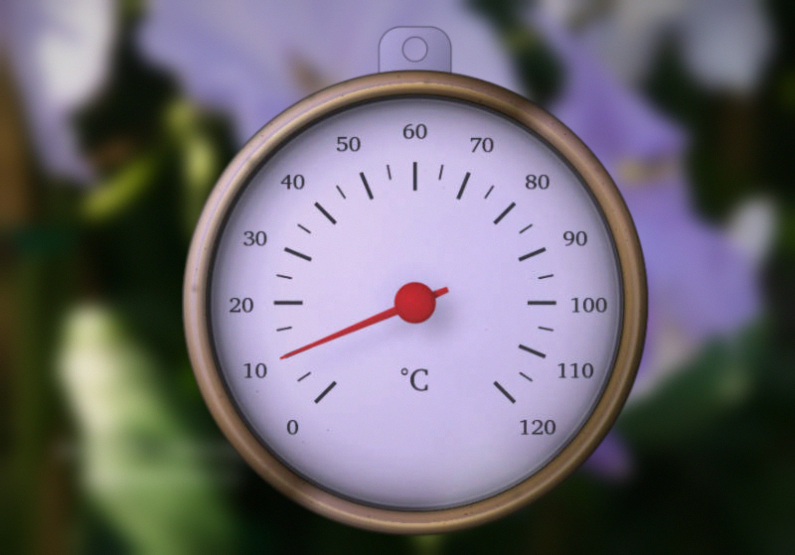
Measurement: 10 °C
